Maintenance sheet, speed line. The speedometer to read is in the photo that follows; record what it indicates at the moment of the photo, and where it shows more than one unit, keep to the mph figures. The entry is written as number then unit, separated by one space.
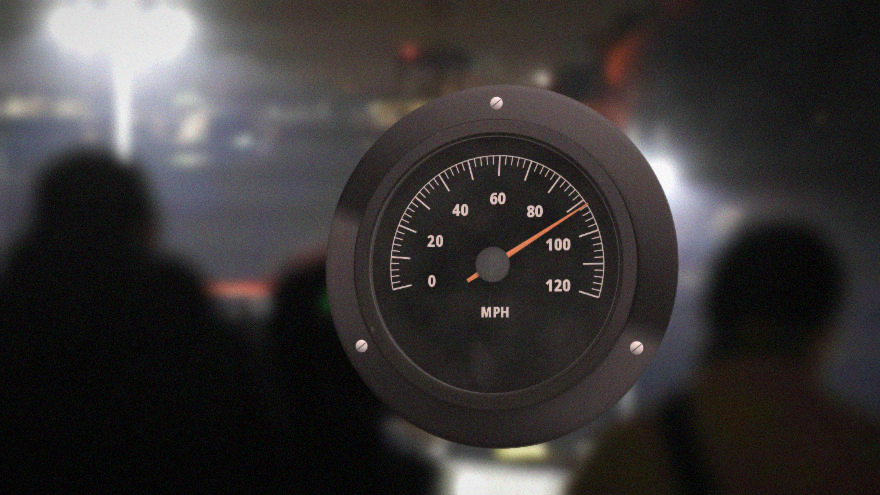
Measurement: 92 mph
